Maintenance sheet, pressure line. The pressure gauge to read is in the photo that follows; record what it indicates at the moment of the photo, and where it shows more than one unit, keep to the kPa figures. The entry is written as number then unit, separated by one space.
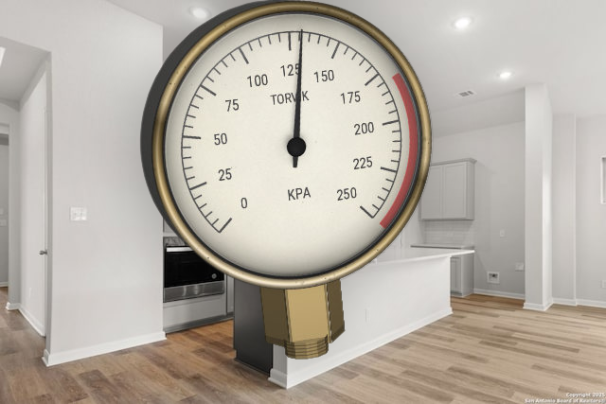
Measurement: 130 kPa
